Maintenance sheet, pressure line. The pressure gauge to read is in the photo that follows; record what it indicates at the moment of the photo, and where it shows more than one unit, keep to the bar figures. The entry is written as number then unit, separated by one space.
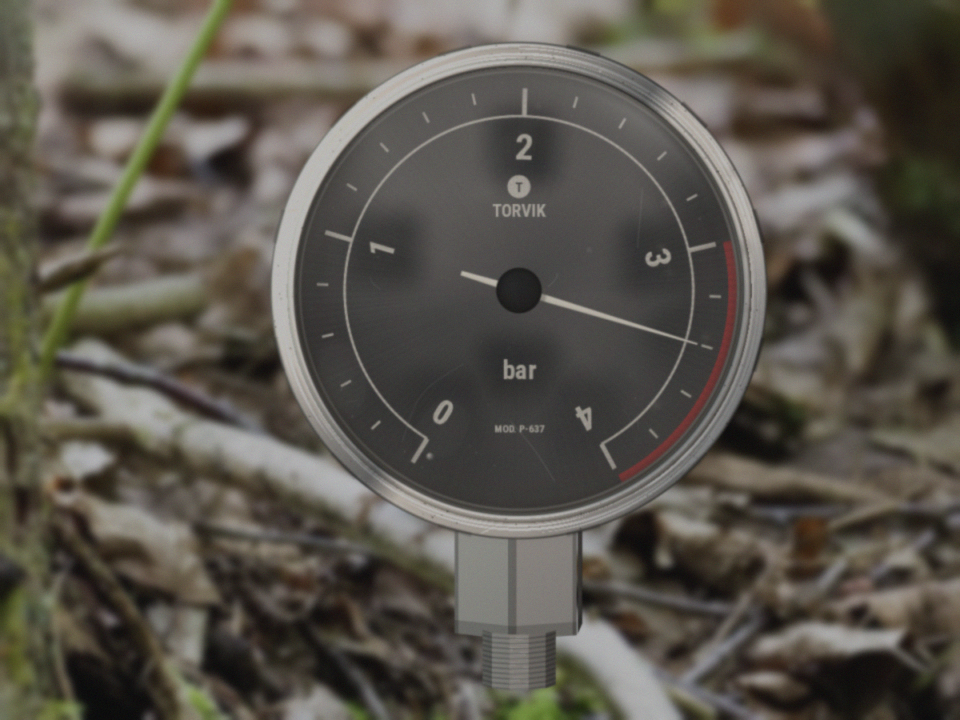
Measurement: 3.4 bar
